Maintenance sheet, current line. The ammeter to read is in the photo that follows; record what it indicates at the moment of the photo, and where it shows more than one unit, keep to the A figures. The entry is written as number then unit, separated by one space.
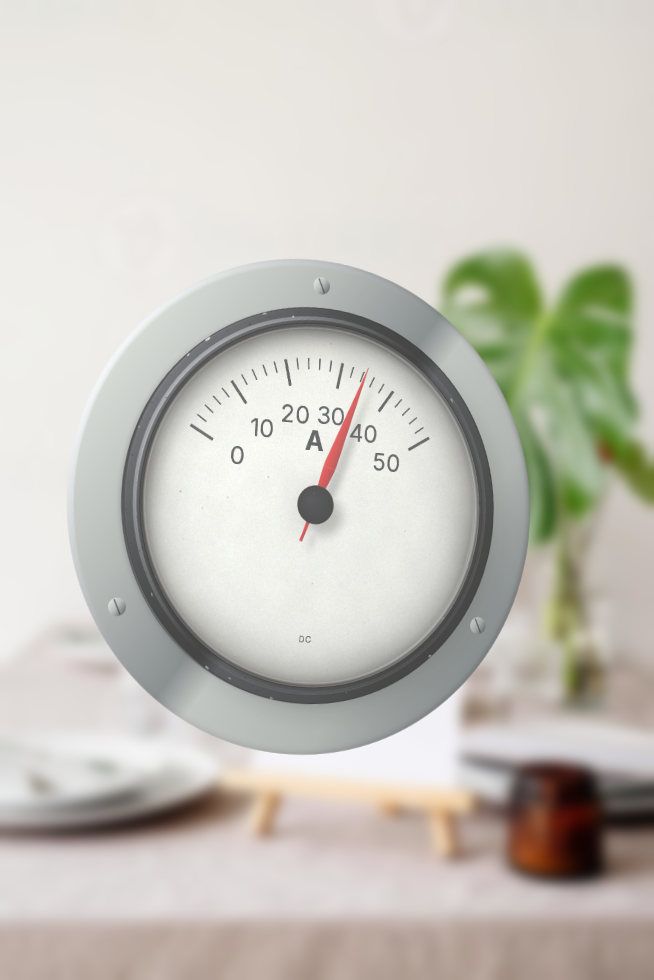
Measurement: 34 A
